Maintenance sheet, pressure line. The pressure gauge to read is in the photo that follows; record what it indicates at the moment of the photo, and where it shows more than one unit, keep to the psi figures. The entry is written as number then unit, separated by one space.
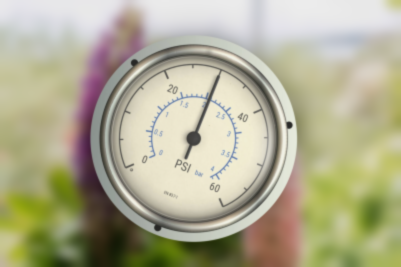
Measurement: 30 psi
